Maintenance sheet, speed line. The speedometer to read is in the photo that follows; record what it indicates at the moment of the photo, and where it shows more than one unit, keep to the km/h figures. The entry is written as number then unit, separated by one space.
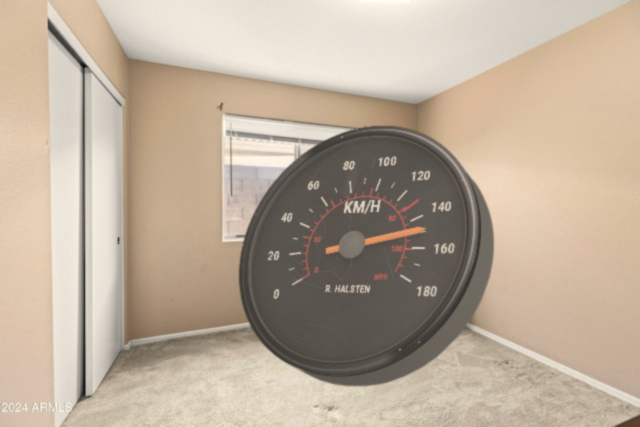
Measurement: 150 km/h
